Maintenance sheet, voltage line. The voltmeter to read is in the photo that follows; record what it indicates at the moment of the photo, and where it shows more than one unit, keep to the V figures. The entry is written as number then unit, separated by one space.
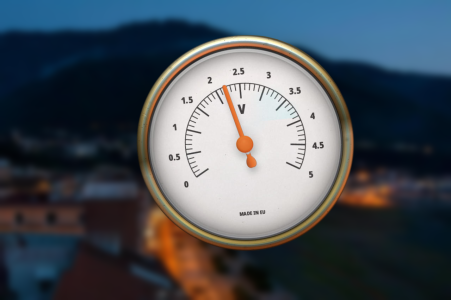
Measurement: 2.2 V
